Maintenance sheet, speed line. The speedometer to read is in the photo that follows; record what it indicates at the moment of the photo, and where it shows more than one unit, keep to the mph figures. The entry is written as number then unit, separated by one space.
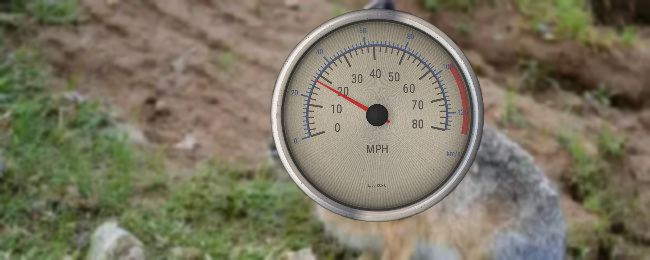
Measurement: 18 mph
